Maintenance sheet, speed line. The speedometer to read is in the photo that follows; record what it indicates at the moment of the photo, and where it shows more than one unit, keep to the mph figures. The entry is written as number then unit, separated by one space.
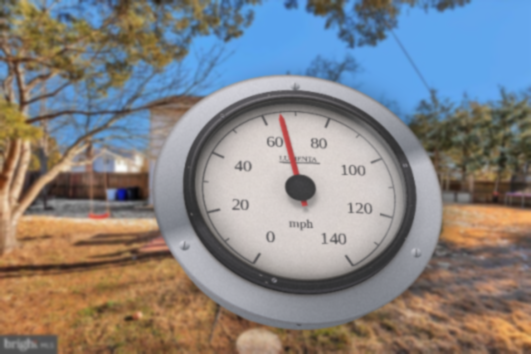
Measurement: 65 mph
